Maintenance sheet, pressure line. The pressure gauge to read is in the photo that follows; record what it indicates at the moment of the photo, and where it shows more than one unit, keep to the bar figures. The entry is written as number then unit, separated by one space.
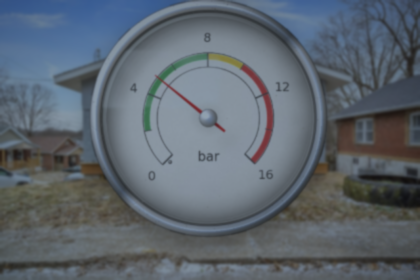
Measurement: 5 bar
